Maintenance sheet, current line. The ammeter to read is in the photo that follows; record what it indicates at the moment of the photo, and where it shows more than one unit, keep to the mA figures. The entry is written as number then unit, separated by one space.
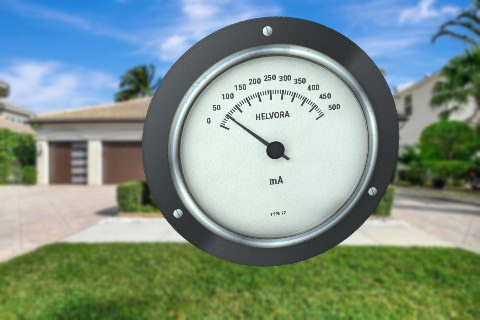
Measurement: 50 mA
